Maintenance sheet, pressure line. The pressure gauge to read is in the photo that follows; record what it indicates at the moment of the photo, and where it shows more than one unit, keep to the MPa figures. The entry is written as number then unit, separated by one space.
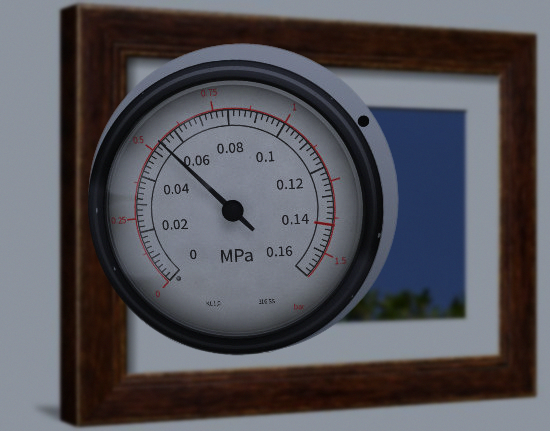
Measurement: 0.054 MPa
